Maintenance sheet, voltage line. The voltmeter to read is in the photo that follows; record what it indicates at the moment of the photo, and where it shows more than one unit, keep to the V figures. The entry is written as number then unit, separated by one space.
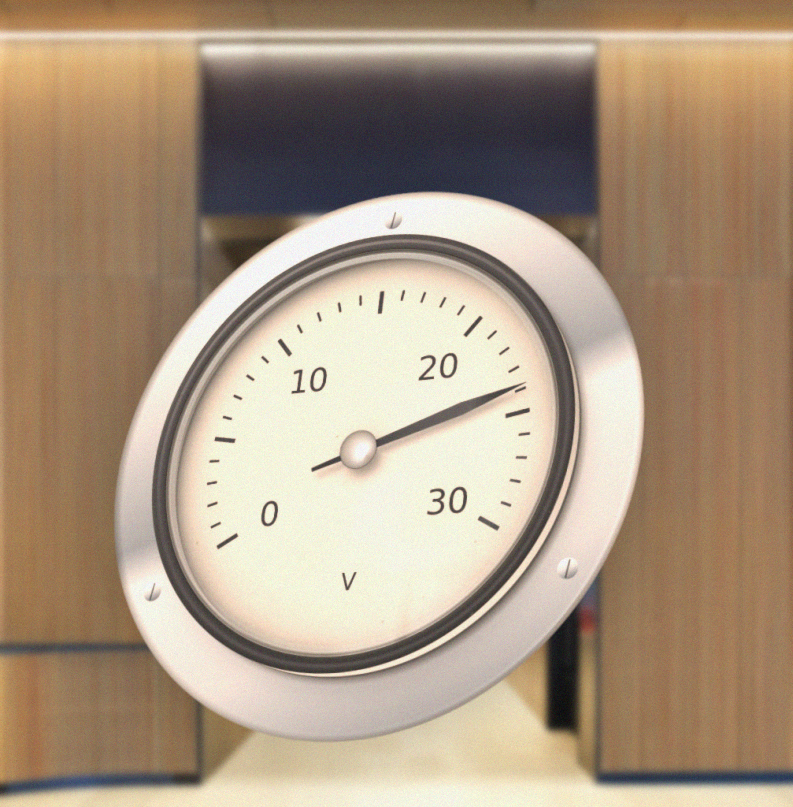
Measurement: 24 V
